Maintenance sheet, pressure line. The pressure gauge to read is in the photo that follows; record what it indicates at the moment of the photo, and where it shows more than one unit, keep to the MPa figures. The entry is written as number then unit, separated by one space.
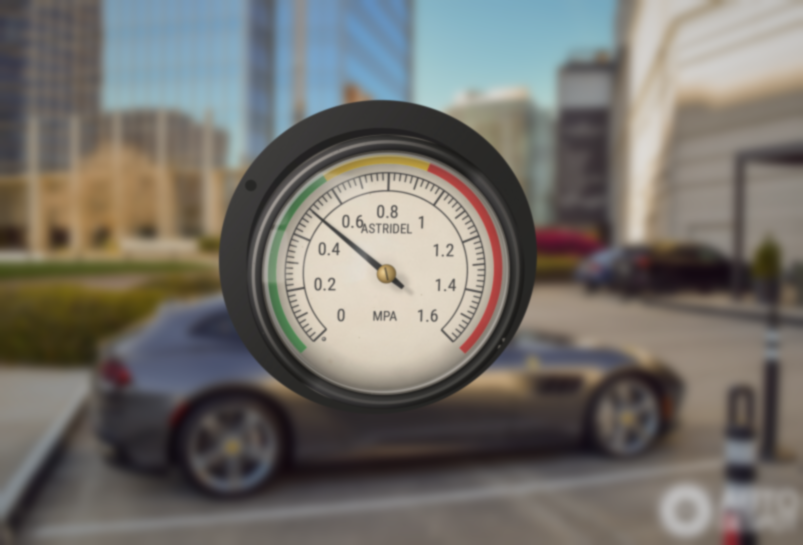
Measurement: 0.5 MPa
